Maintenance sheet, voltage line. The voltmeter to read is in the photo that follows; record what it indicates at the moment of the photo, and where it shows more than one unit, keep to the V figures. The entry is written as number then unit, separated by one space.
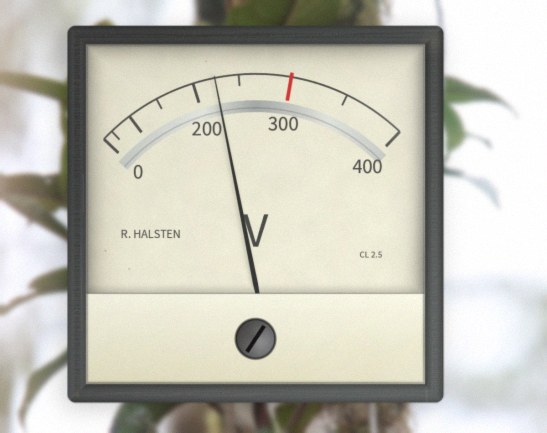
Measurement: 225 V
